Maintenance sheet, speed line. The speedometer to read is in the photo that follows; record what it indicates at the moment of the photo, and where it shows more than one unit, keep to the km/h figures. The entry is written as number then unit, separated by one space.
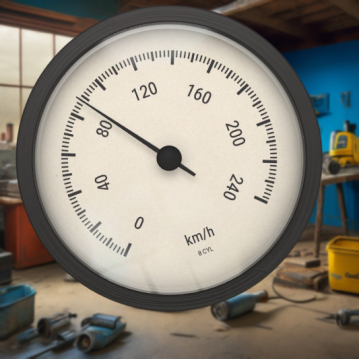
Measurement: 88 km/h
